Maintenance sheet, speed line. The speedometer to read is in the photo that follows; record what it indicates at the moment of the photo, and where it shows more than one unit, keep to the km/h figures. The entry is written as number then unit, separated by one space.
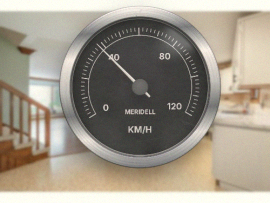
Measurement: 38 km/h
